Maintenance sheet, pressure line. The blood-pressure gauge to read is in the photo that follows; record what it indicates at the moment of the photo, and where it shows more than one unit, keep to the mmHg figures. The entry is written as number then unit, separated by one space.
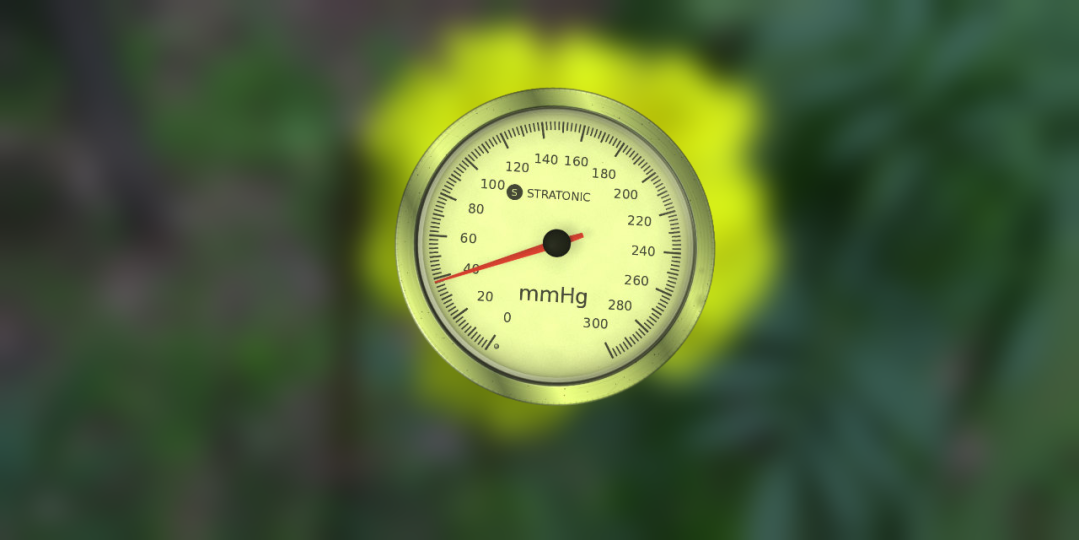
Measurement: 38 mmHg
